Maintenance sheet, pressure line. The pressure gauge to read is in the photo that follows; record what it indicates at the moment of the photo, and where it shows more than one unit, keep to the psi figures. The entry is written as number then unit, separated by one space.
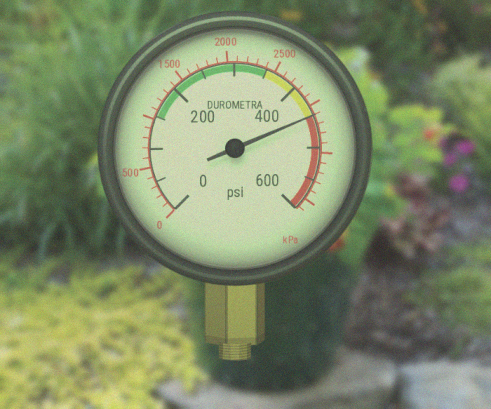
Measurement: 450 psi
